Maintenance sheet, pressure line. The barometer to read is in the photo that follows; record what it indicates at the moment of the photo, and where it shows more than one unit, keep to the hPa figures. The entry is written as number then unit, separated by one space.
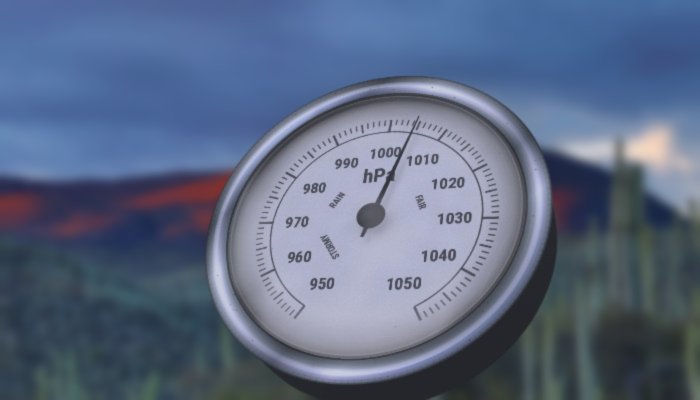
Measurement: 1005 hPa
